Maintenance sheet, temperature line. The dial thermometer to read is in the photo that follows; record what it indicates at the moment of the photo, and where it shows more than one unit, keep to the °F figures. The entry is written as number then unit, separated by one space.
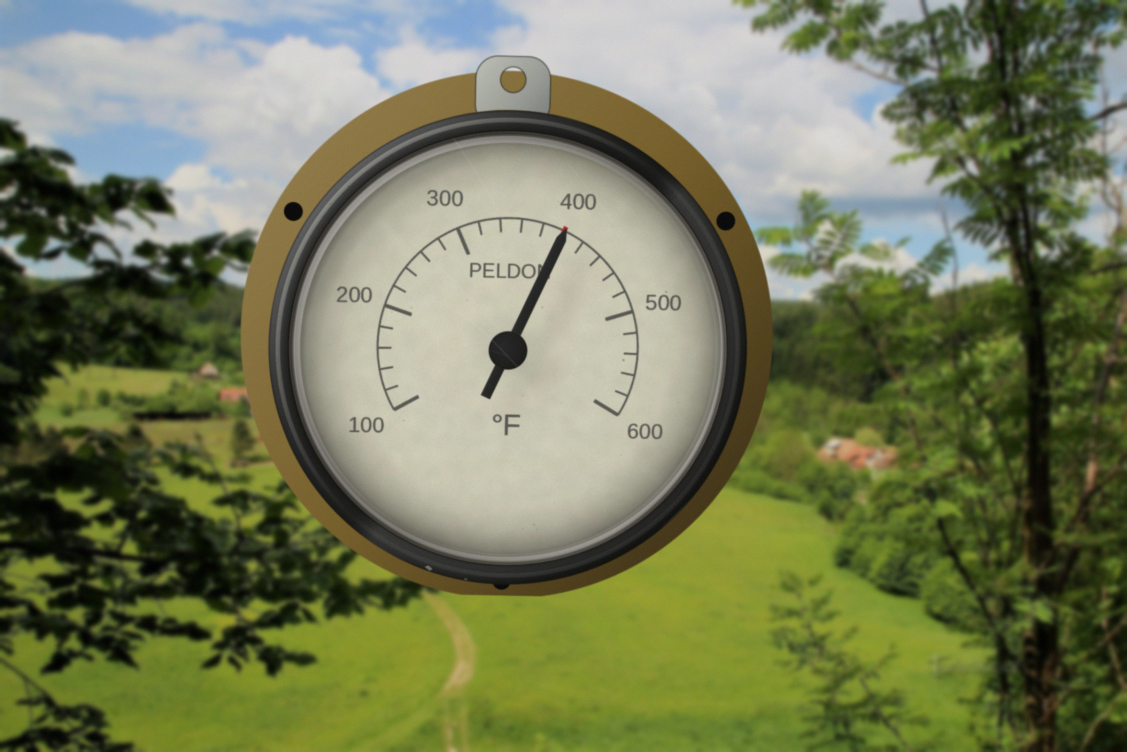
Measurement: 400 °F
